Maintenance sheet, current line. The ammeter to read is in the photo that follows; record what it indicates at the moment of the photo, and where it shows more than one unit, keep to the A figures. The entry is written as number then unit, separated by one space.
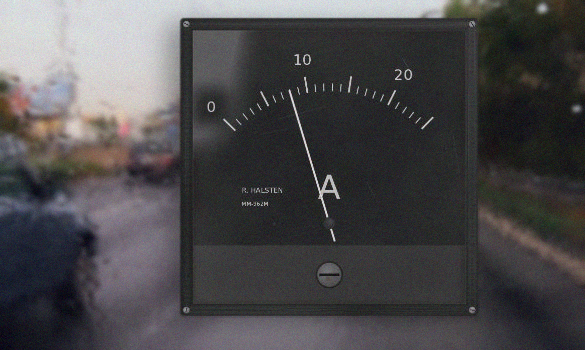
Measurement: 8 A
